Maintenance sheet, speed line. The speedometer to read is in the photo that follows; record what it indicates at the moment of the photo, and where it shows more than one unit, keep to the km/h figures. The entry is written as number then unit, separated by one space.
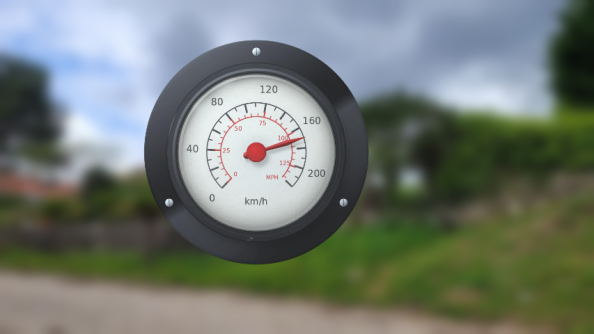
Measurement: 170 km/h
